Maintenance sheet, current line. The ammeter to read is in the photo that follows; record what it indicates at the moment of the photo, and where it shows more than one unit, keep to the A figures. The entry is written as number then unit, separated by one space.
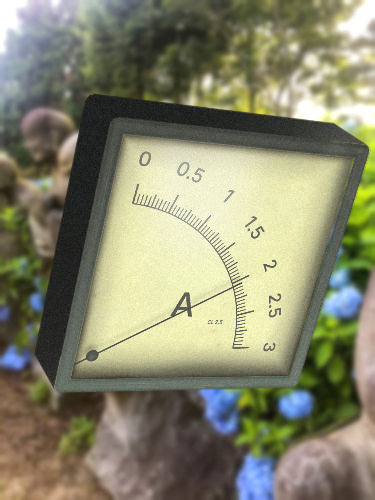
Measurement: 2 A
